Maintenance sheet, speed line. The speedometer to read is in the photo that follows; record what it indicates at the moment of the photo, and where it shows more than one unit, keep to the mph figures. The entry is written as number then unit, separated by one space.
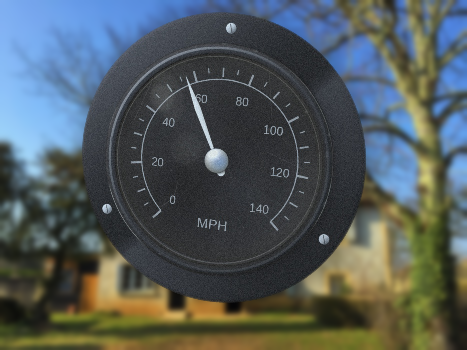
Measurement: 57.5 mph
